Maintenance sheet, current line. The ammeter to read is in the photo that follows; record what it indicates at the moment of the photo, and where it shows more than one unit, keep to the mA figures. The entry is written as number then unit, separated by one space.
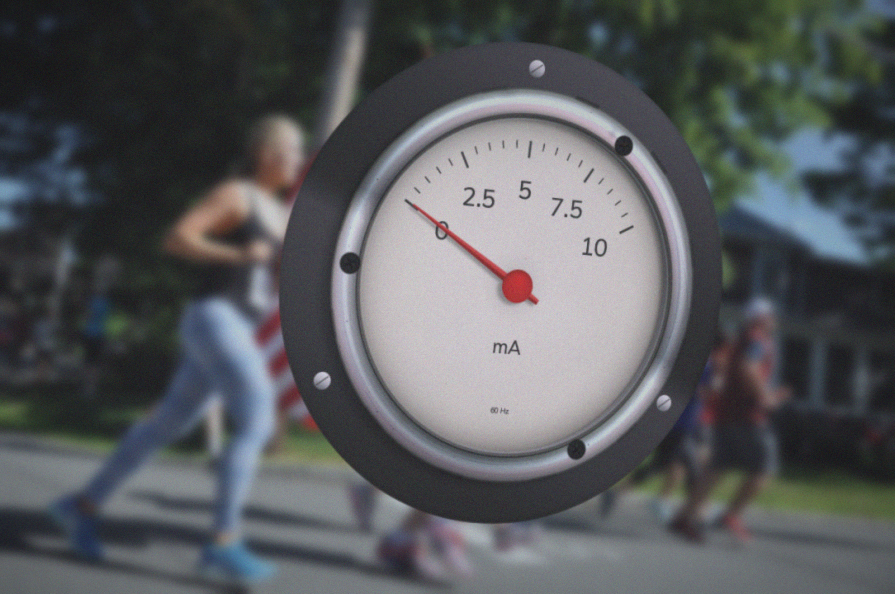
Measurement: 0 mA
